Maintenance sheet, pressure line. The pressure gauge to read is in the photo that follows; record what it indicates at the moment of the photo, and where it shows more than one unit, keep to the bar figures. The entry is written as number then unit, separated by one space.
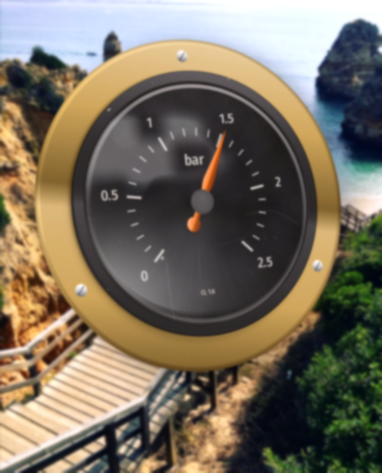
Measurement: 1.5 bar
